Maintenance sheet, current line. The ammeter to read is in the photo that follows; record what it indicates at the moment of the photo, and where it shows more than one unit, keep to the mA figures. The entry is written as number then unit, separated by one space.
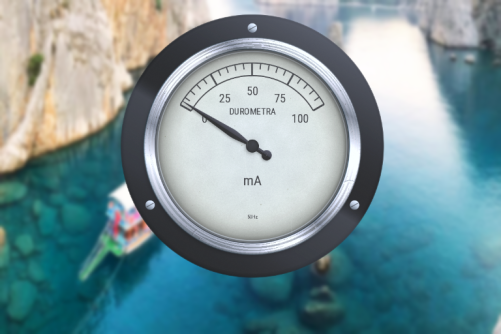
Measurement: 2.5 mA
